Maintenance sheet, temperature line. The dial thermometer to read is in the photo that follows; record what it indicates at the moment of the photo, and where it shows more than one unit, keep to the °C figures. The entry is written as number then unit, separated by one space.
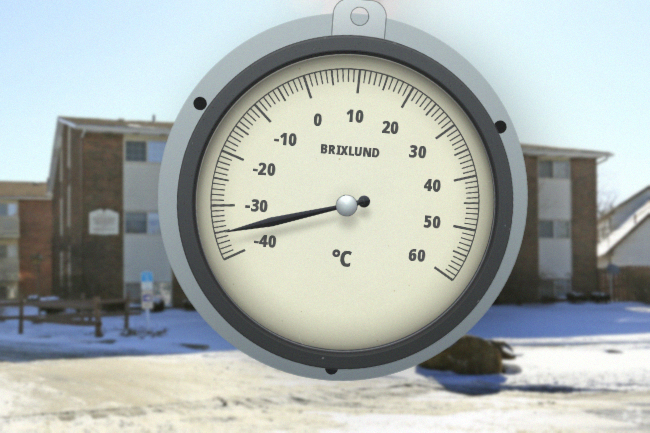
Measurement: -35 °C
